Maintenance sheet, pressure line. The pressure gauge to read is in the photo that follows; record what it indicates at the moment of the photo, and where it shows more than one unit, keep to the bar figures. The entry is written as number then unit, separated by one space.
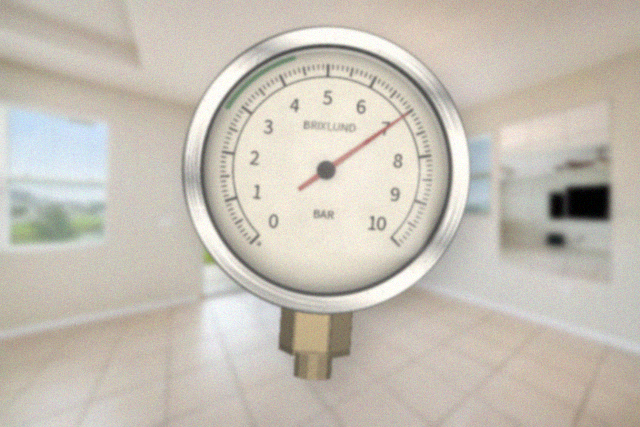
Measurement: 7 bar
